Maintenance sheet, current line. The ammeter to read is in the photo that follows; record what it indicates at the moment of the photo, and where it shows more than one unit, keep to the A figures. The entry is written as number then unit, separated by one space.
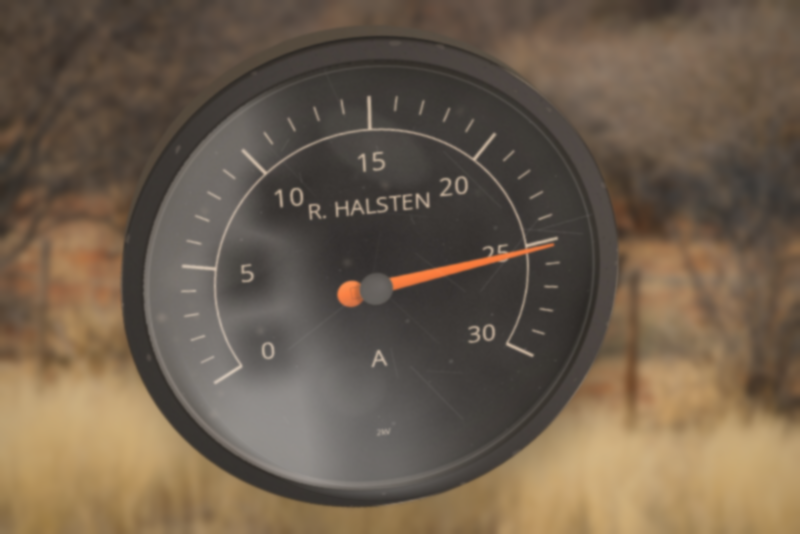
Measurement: 25 A
